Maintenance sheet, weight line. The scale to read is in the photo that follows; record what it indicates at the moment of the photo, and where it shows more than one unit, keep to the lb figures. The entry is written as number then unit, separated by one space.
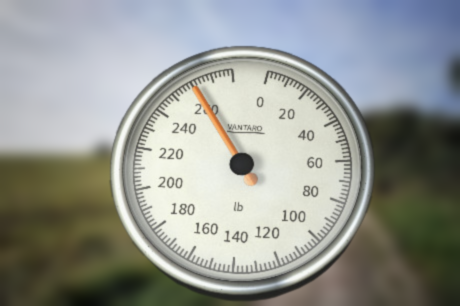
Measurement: 260 lb
